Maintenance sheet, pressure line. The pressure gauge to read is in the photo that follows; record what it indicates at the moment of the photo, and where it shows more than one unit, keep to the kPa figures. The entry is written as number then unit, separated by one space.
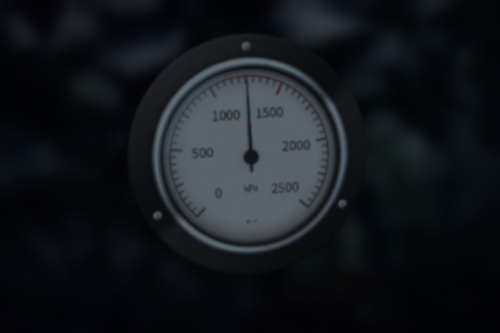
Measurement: 1250 kPa
